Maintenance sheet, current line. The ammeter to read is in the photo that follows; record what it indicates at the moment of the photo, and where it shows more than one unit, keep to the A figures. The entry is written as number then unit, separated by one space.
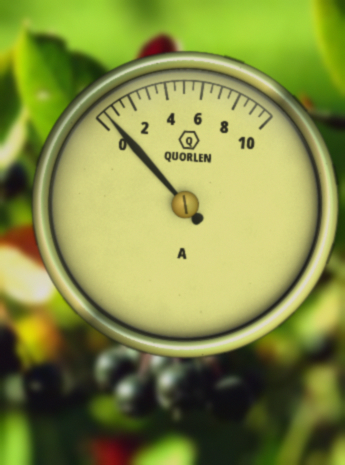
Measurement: 0.5 A
